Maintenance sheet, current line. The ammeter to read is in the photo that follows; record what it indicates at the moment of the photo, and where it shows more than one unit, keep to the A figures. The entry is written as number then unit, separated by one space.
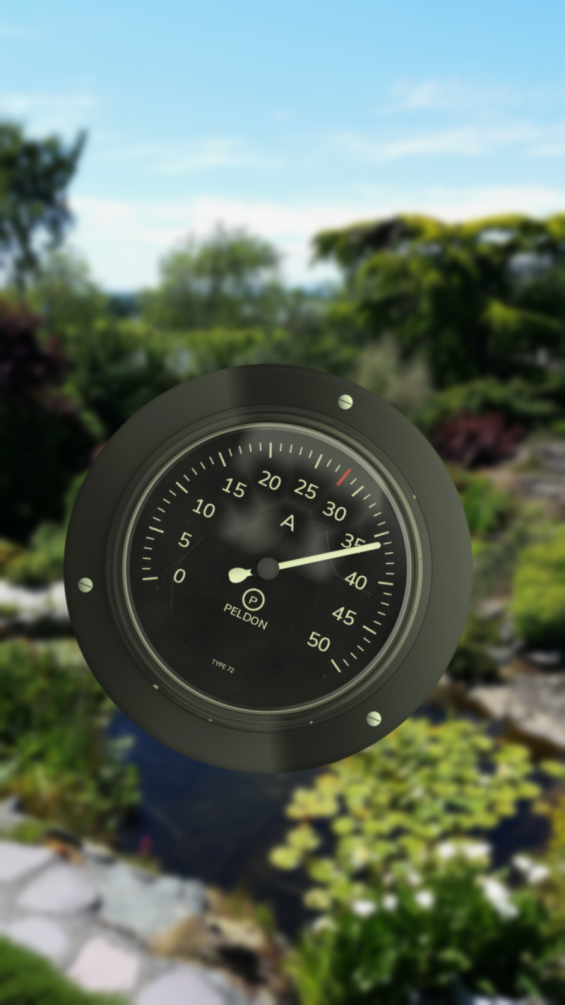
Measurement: 36 A
